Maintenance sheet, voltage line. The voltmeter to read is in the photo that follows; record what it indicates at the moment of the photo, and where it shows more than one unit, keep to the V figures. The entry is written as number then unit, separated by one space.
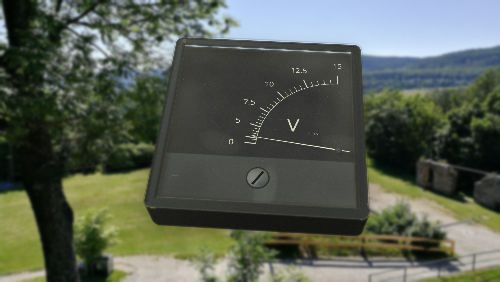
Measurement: 2.5 V
